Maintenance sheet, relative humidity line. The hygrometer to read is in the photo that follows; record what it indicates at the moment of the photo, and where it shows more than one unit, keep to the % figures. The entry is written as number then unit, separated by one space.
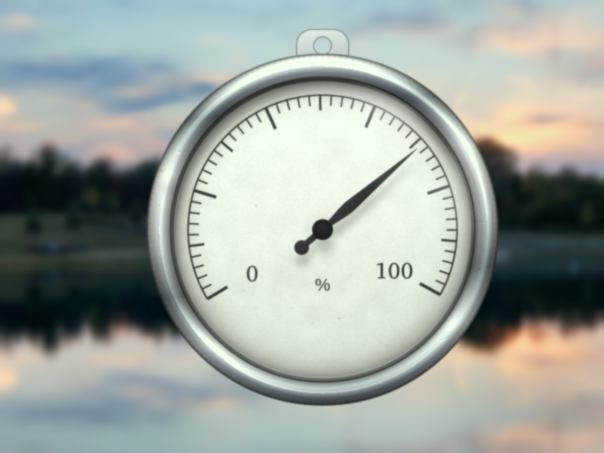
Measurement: 71 %
